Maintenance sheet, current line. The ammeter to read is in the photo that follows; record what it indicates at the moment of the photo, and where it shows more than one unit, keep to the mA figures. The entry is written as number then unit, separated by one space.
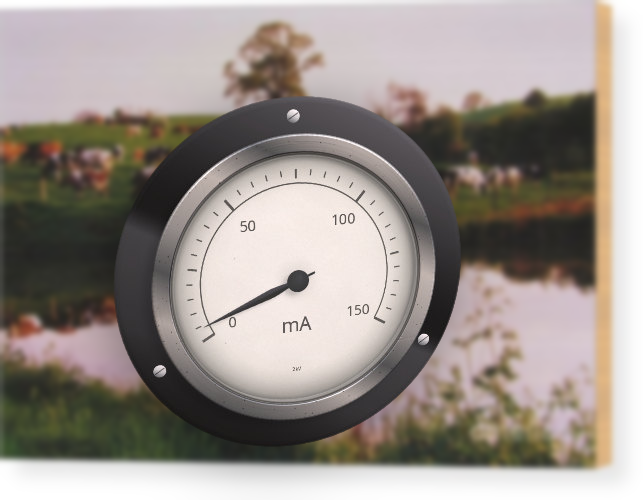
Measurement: 5 mA
